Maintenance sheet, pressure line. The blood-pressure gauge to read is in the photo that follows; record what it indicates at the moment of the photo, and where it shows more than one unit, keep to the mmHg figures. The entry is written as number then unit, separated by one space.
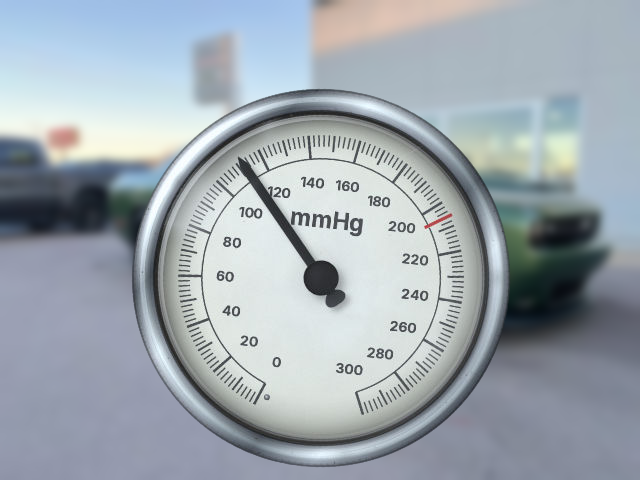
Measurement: 112 mmHg
